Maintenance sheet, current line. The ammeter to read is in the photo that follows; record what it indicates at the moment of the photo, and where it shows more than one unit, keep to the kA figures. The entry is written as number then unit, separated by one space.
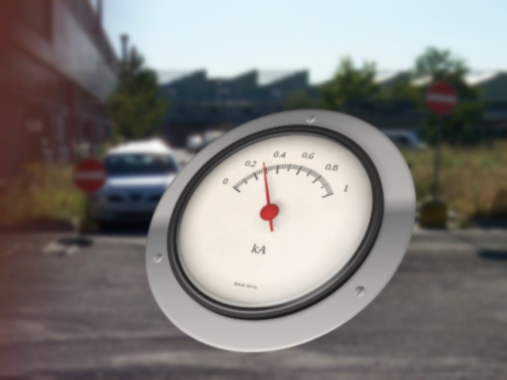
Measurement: 0.3 kA
